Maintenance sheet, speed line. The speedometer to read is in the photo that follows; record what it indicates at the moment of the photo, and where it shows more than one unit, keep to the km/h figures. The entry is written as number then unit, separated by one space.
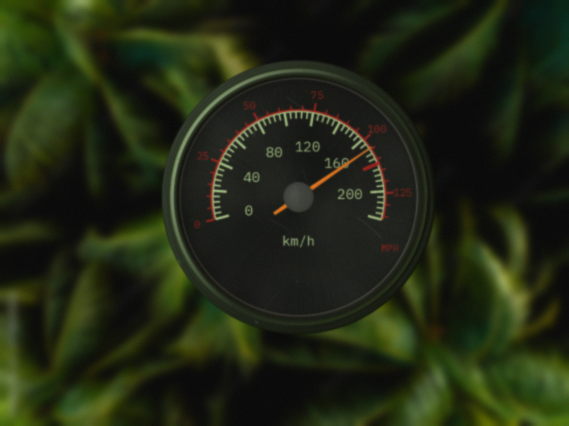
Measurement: 168 km/h
